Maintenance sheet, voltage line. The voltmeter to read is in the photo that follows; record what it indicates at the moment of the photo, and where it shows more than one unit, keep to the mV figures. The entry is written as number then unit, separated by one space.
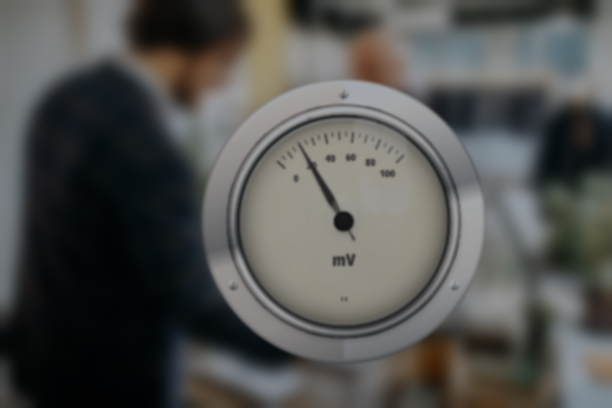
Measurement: 20 mV
